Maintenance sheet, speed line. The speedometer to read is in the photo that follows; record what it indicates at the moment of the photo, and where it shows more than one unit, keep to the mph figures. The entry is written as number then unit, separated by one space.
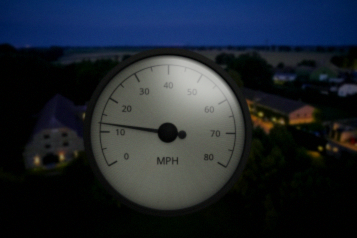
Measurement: 12.5 mph
